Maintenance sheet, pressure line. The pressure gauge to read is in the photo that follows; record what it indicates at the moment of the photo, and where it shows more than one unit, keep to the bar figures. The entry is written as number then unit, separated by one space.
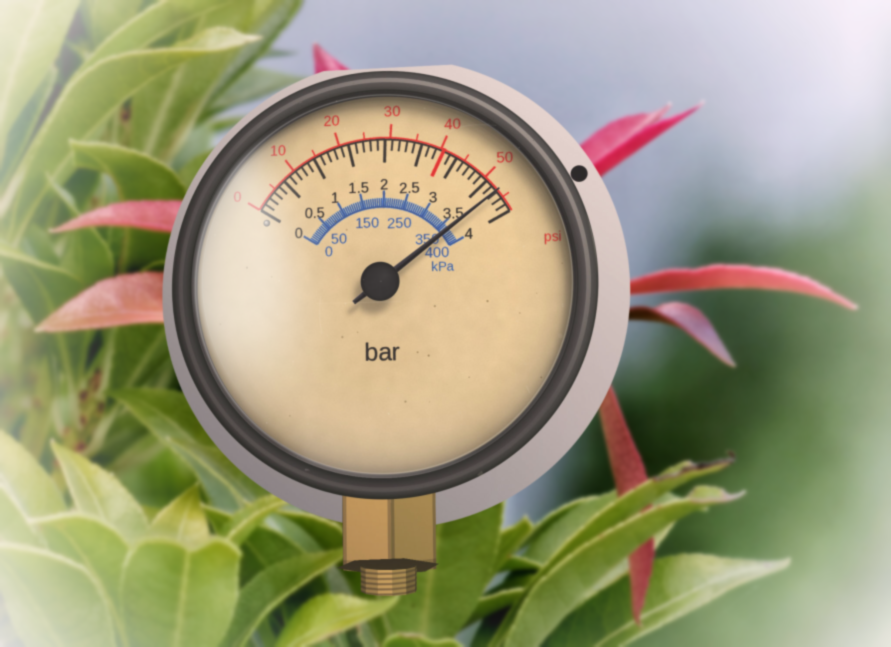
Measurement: 3.7 bar
